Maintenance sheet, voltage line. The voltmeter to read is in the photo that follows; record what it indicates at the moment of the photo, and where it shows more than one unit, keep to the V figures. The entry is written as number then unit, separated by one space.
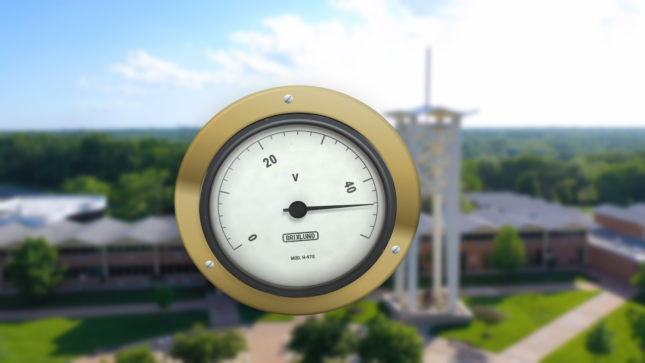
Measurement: 44 V
